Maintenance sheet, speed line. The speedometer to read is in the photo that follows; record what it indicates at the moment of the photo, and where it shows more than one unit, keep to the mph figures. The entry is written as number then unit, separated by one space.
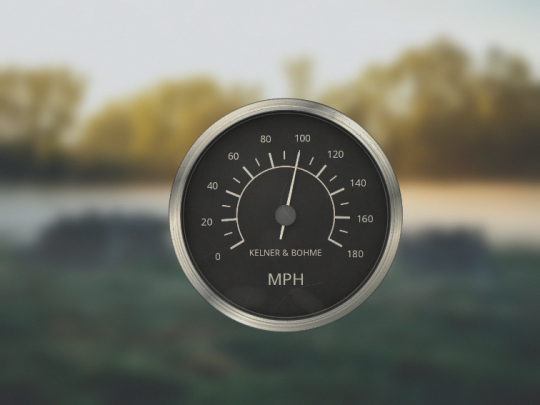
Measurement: 100 mph
